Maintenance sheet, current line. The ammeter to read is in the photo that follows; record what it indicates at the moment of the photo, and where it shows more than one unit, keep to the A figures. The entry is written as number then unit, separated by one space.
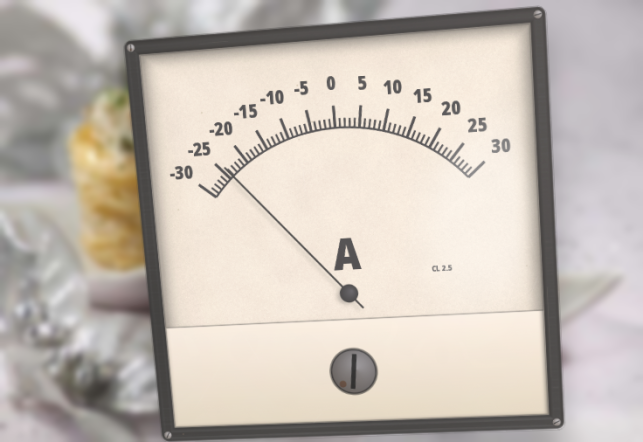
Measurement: -24 A
